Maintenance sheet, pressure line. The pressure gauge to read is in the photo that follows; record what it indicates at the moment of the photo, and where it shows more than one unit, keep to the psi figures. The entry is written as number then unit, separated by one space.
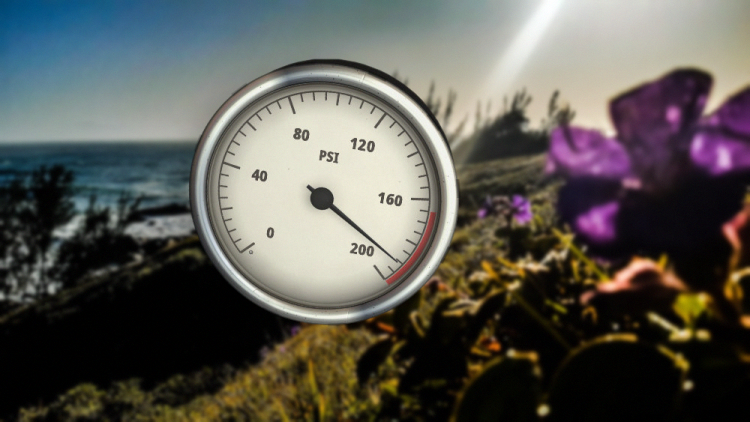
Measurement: 190 psi
